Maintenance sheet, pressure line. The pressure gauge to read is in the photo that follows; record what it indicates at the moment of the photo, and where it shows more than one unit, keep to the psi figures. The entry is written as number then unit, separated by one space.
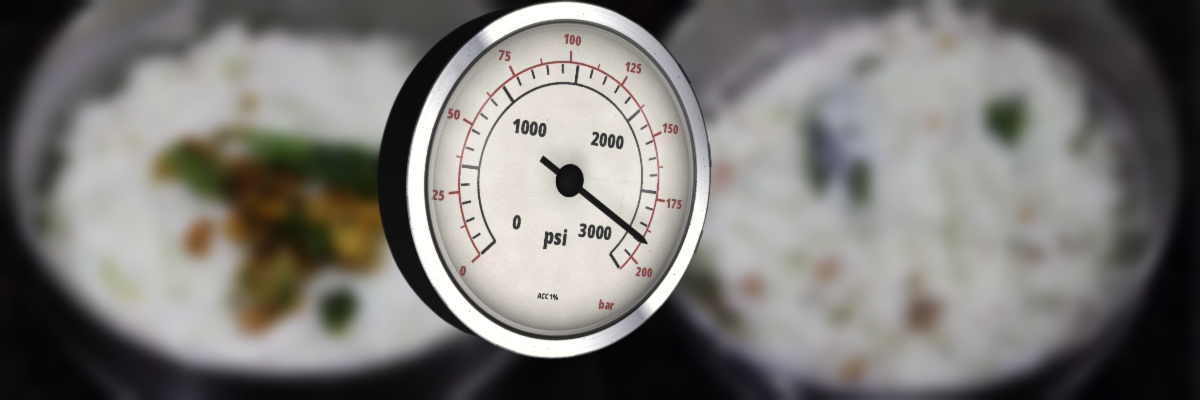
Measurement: 2800 psi
